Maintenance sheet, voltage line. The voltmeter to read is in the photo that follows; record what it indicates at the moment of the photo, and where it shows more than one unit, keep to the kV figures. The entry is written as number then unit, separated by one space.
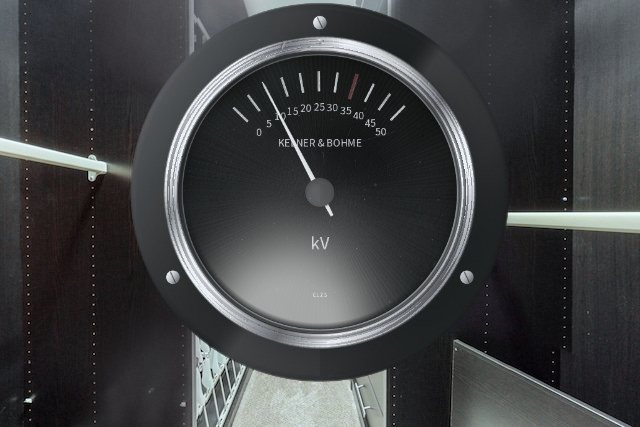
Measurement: 10 kV
